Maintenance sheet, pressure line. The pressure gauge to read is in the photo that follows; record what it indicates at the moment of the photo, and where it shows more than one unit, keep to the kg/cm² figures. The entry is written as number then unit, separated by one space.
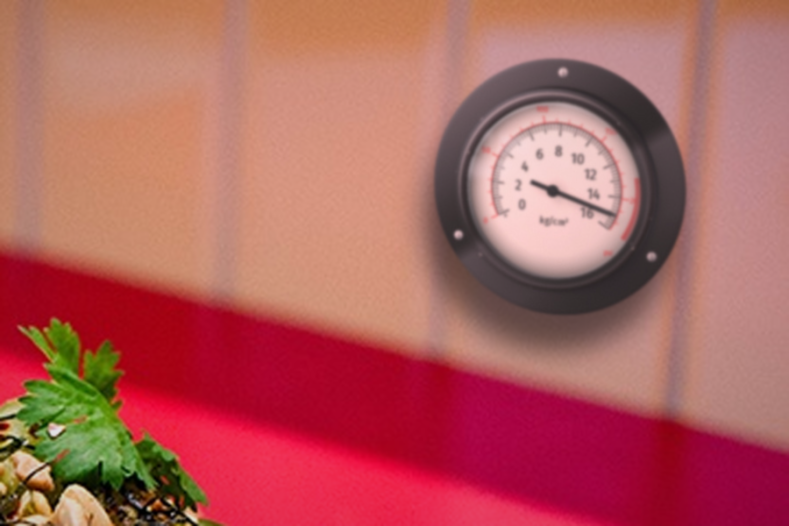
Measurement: 15 kg/cm²
